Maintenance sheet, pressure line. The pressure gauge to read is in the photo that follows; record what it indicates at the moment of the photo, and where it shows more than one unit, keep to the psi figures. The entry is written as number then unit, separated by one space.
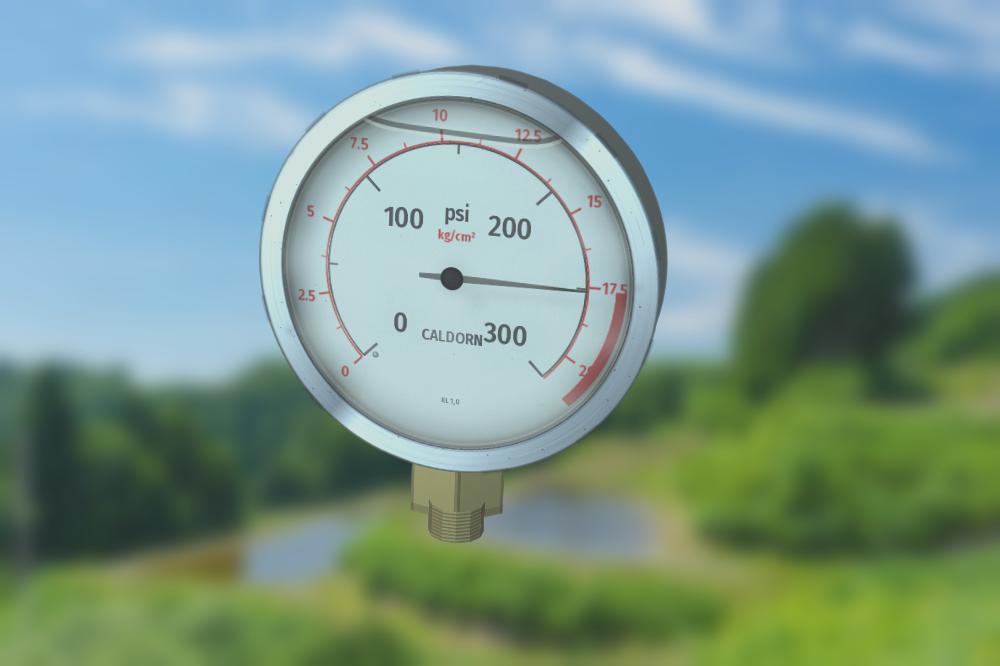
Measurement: 250 psi
